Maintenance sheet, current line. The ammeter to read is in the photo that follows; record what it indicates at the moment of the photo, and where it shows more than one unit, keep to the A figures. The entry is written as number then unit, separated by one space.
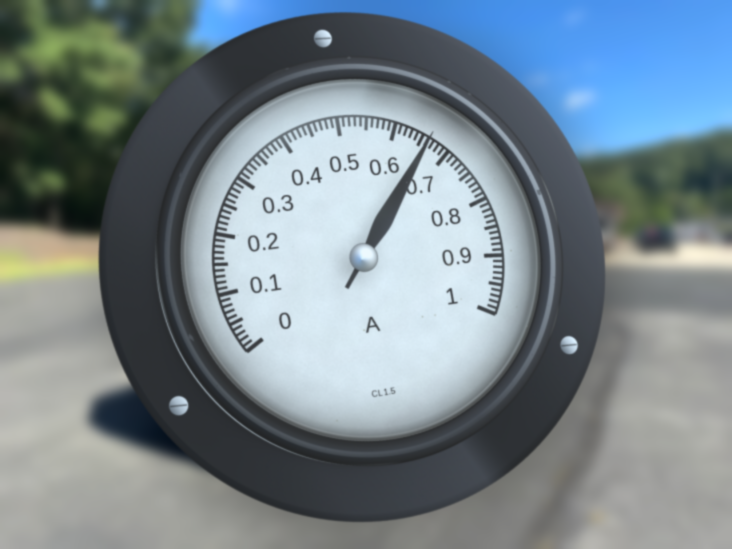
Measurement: 0.66 A
